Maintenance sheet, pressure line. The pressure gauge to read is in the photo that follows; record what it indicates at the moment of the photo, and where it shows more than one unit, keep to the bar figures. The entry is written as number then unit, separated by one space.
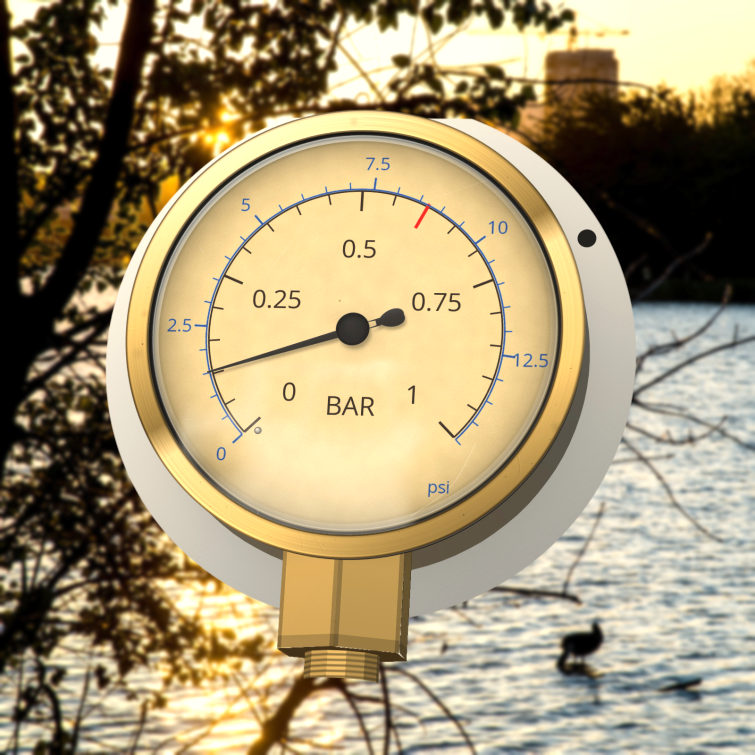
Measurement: 0.1 bar
